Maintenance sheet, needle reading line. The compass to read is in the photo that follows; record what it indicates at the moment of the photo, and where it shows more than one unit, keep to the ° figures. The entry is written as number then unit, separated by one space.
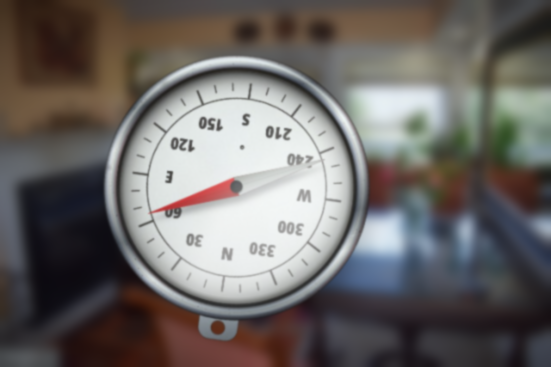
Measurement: 65 °
